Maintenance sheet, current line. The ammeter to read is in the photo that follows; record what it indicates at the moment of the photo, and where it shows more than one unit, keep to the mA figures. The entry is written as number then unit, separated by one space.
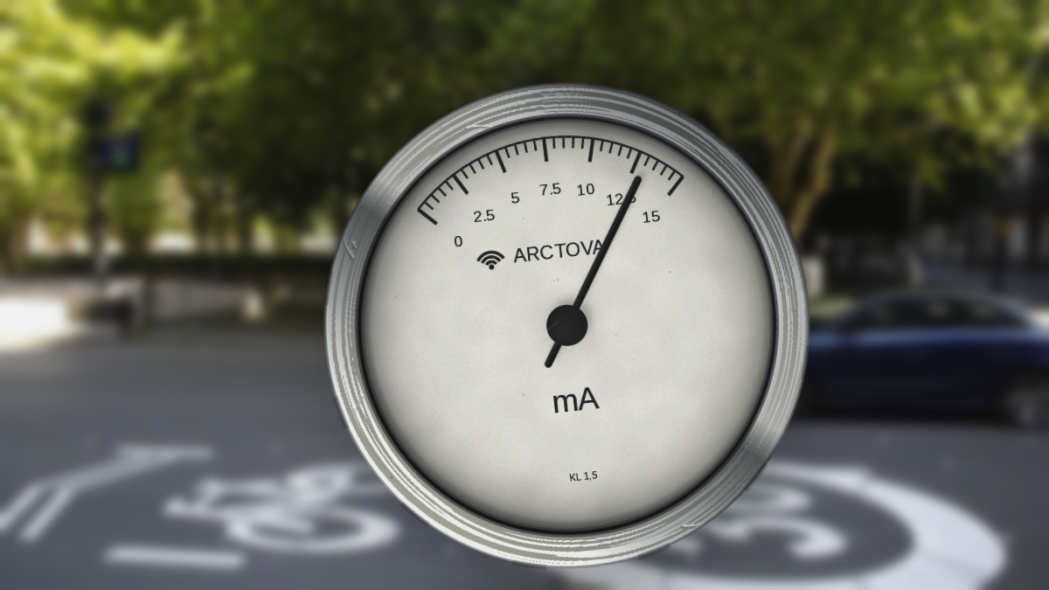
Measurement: 13 mA
